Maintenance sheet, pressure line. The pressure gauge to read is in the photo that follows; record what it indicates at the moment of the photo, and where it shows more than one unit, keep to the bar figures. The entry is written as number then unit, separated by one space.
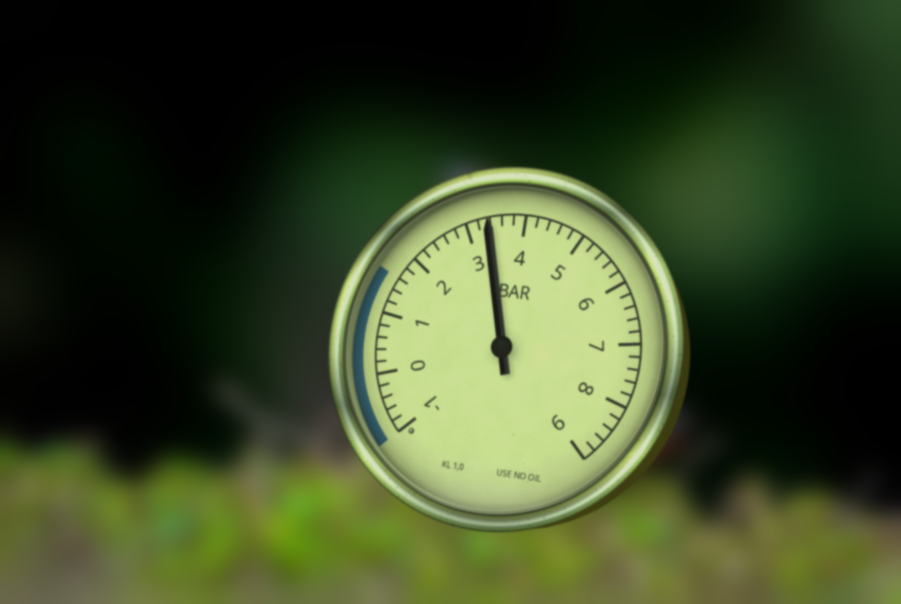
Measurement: 3.4 bar
